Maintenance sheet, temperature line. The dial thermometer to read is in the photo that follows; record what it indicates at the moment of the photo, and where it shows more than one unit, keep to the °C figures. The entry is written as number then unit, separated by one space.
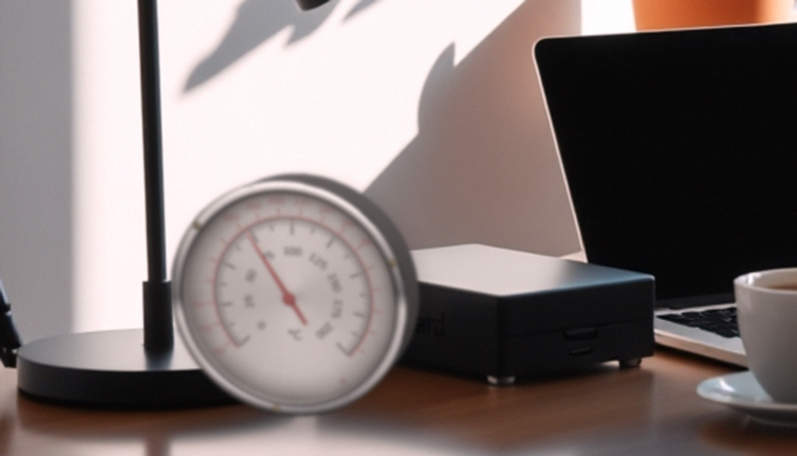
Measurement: 75 °C
